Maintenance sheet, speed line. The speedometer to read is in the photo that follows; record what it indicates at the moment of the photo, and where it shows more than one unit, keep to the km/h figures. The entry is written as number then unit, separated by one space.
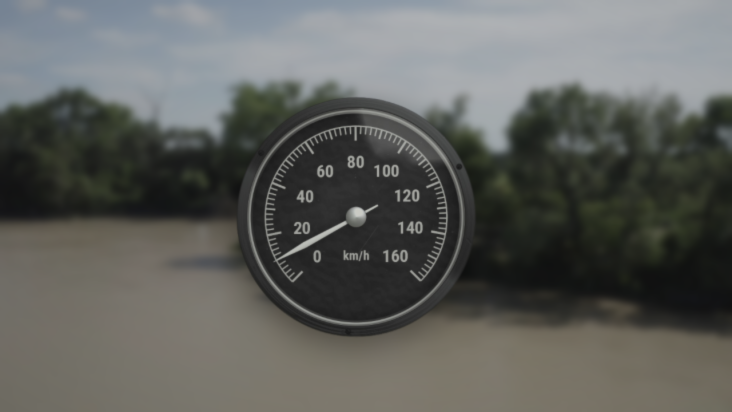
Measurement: 10 km/h
